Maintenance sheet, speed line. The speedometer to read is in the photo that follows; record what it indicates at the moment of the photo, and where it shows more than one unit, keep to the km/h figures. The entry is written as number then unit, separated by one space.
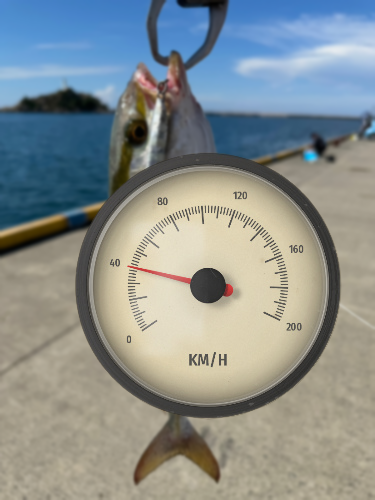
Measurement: 40 km/h
